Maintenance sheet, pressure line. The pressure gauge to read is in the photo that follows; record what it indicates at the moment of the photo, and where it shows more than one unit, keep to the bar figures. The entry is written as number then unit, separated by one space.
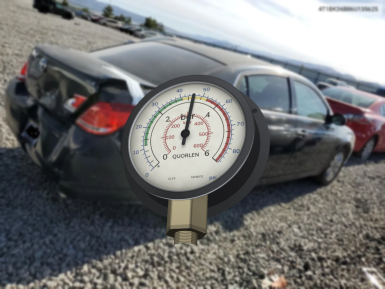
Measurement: 3.2 bar
